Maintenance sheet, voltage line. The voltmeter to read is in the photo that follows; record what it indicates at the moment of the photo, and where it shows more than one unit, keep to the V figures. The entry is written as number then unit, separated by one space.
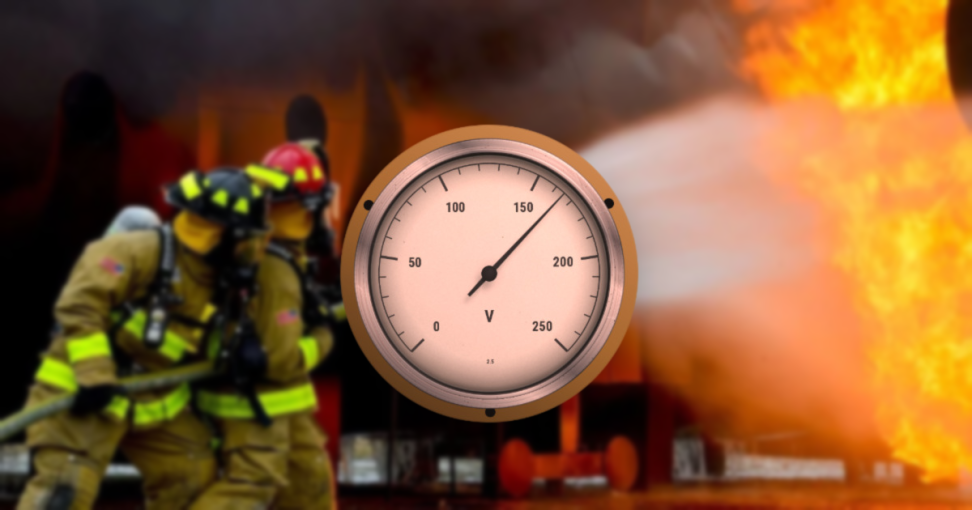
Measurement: 165 V
